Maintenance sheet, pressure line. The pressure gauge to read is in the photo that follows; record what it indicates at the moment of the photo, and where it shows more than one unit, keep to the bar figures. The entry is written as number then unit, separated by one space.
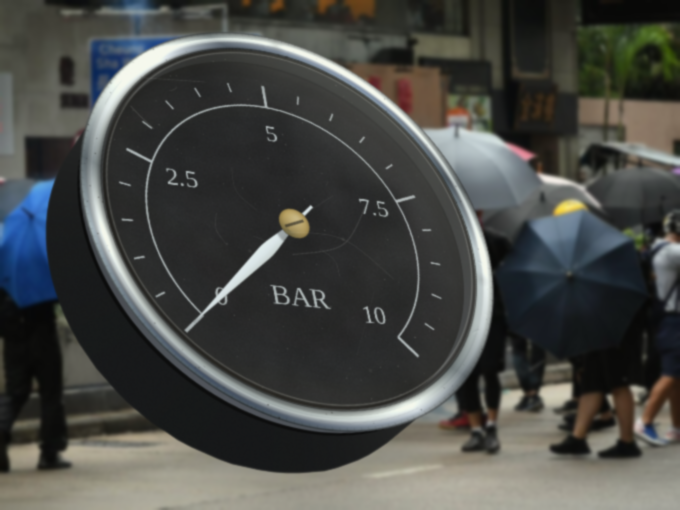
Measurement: 0 bar
